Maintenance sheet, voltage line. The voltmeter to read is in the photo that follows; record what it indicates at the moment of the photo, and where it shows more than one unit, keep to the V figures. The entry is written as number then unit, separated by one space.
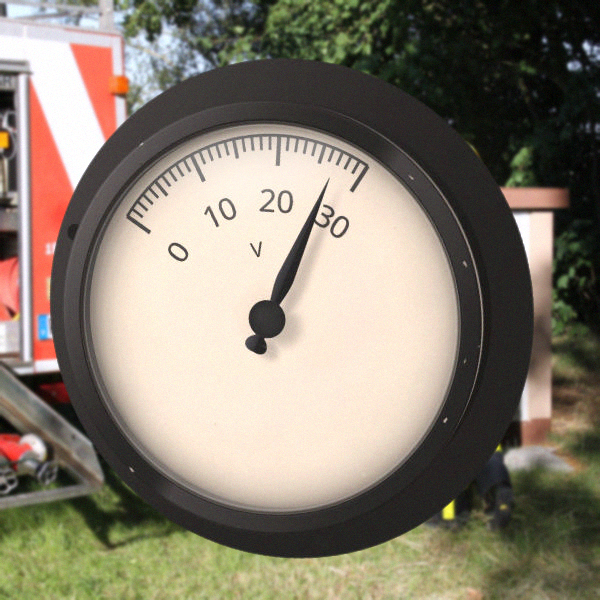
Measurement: 27 V
